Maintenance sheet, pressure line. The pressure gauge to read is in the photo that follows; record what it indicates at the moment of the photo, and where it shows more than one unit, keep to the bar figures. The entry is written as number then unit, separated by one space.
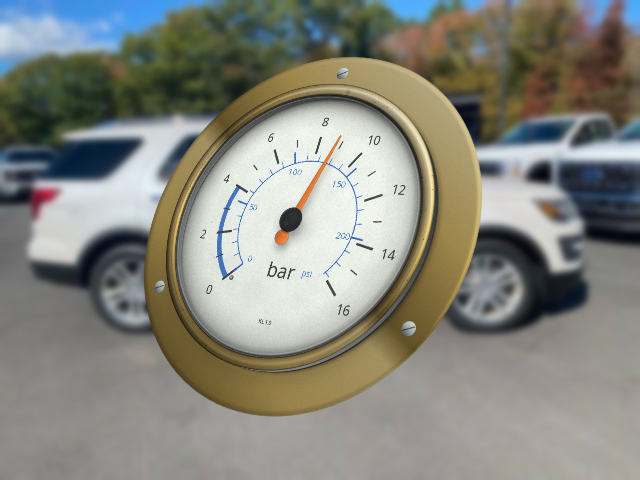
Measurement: 9 bar
